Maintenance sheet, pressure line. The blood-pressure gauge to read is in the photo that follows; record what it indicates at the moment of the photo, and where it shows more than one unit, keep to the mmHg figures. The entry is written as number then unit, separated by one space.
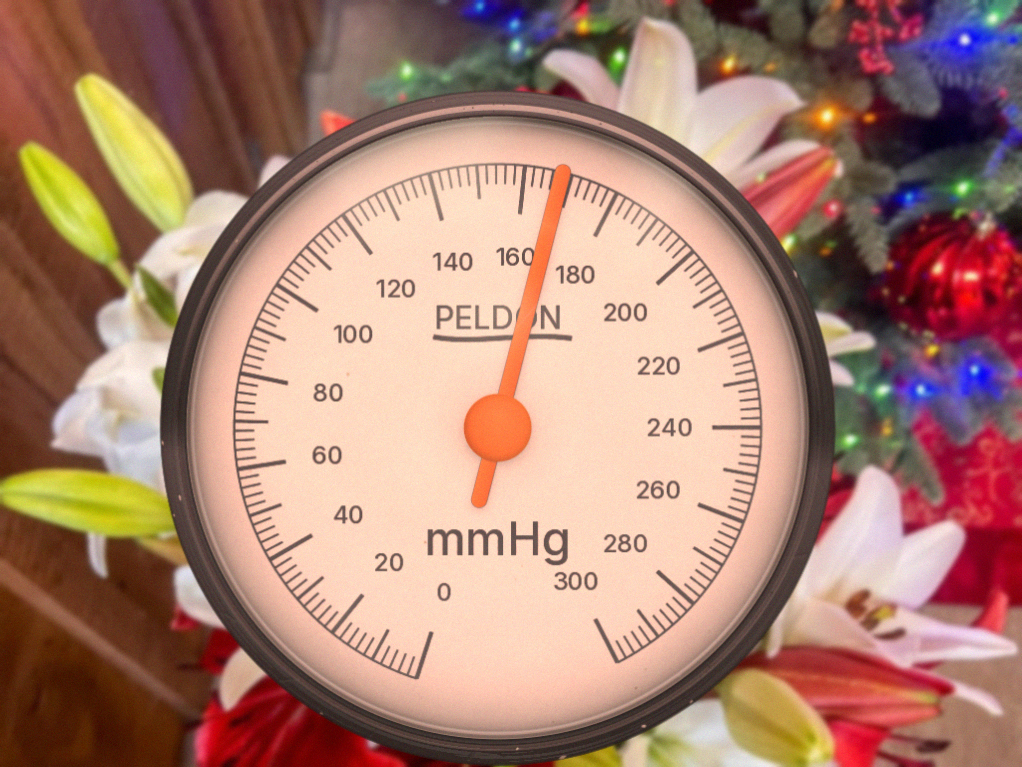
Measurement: 168 mmHg
